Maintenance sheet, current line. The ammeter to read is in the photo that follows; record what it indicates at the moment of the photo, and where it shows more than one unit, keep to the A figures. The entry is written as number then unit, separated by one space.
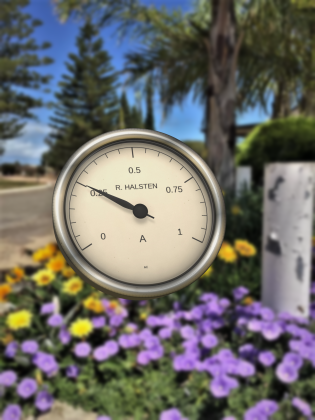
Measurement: 0.25 A
